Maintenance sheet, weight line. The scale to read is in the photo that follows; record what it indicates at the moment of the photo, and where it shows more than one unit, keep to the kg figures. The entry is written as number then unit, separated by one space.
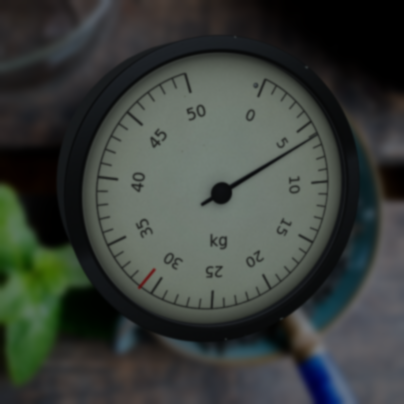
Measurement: 6 kg
